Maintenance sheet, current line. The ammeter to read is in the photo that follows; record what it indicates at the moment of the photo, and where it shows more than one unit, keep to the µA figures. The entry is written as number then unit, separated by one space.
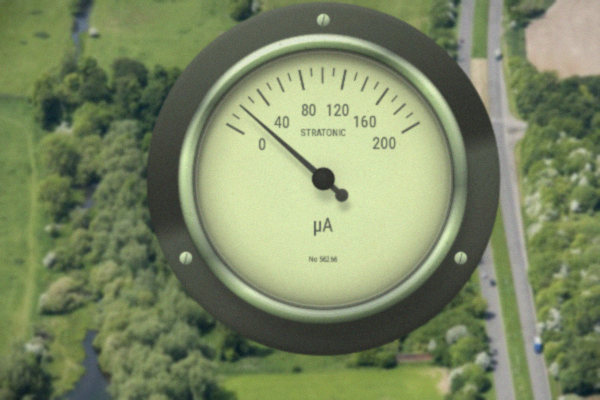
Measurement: 20 µA
